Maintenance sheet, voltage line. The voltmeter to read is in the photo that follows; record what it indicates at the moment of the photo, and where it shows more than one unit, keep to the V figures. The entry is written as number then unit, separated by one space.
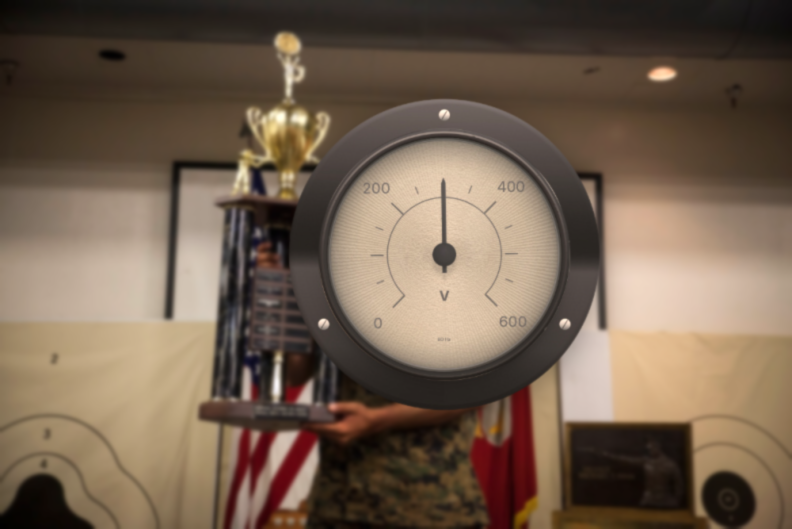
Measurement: 300 V
